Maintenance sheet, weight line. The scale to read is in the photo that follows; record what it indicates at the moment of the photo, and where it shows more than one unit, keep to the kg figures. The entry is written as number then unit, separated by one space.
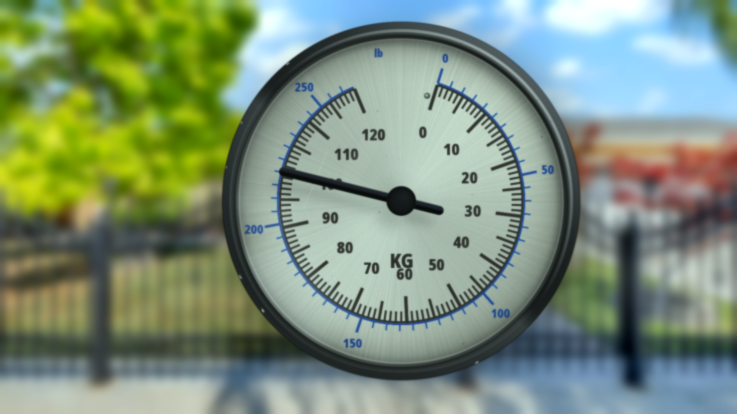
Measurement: 100 kg
